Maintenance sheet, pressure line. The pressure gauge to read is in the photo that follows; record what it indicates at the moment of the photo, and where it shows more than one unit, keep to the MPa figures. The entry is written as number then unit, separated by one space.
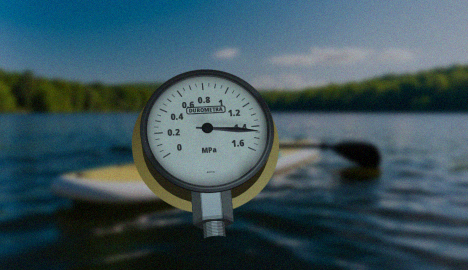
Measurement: 1.45 MPa
